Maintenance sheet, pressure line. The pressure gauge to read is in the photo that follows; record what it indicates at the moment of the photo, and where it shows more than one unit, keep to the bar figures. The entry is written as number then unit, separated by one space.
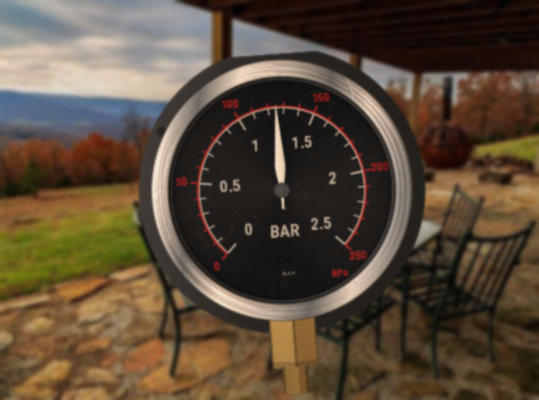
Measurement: 1.25 bar
